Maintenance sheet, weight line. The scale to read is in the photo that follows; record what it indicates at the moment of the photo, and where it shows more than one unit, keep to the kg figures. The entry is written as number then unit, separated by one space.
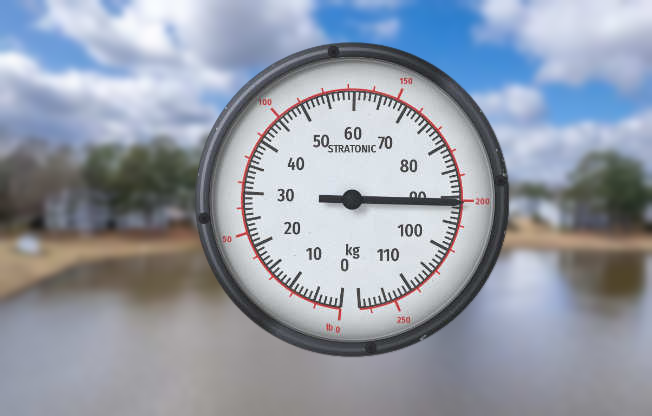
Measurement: 91 kg
